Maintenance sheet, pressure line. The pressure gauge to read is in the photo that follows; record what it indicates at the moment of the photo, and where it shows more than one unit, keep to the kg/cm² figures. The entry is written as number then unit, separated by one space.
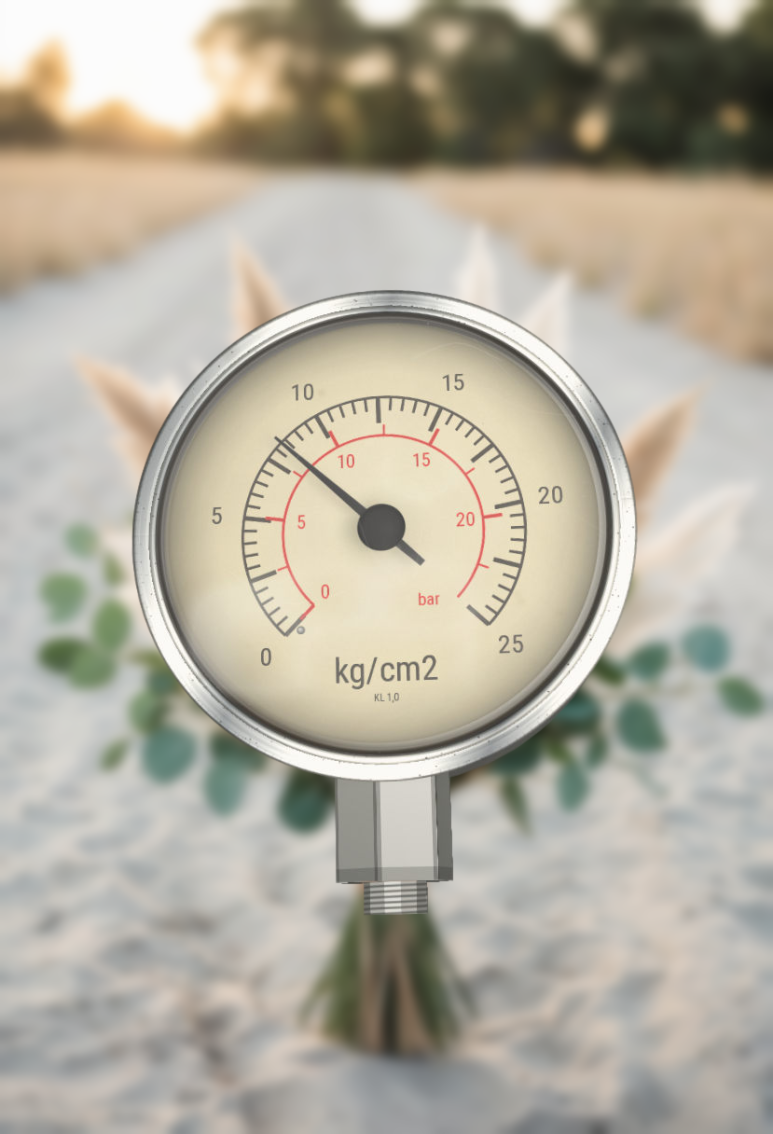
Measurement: 8.25 kg/cm²
